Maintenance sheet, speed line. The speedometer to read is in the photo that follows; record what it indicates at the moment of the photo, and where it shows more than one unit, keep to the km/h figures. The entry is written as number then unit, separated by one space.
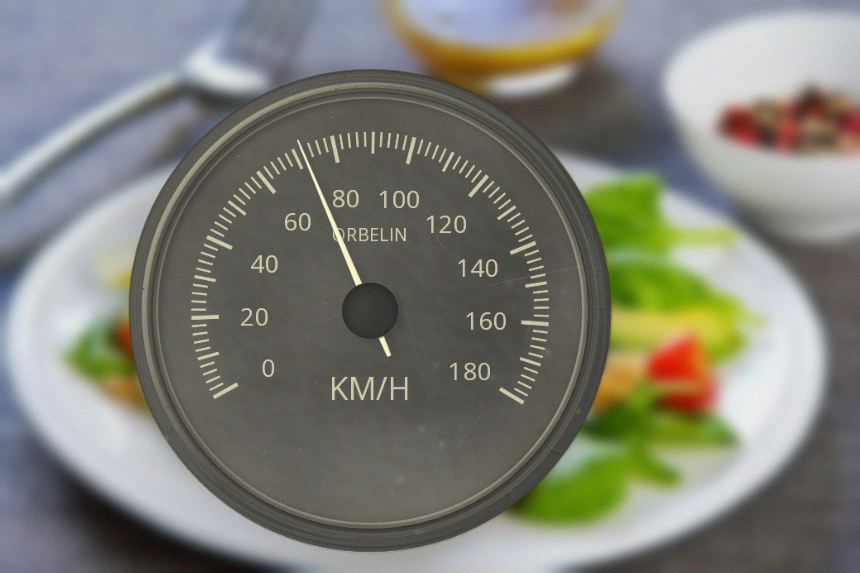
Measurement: 72 km/h
